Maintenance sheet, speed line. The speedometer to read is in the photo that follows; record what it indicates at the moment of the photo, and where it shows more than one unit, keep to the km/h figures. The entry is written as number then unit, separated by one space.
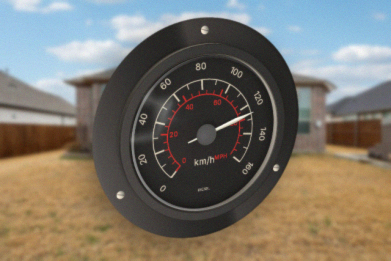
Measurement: 125 km/h
